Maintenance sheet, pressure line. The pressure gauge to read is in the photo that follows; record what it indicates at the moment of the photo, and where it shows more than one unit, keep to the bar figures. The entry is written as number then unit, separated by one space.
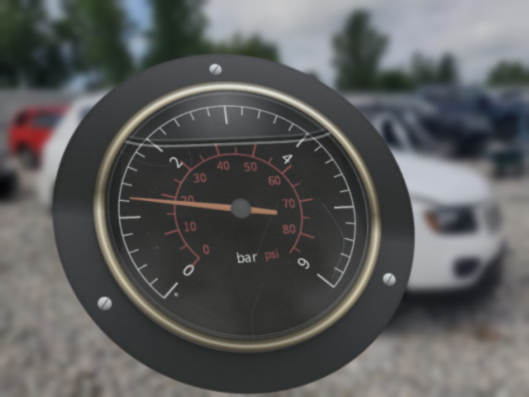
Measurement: 1.2 bar
